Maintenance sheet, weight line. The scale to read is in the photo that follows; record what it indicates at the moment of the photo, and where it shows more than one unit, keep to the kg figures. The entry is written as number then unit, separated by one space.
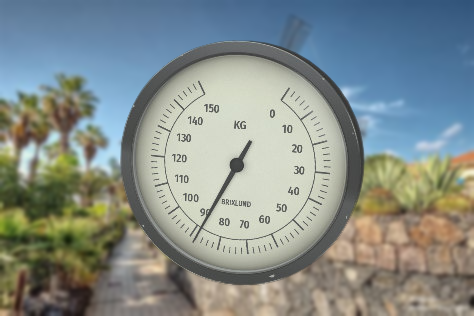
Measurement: 88 kg
